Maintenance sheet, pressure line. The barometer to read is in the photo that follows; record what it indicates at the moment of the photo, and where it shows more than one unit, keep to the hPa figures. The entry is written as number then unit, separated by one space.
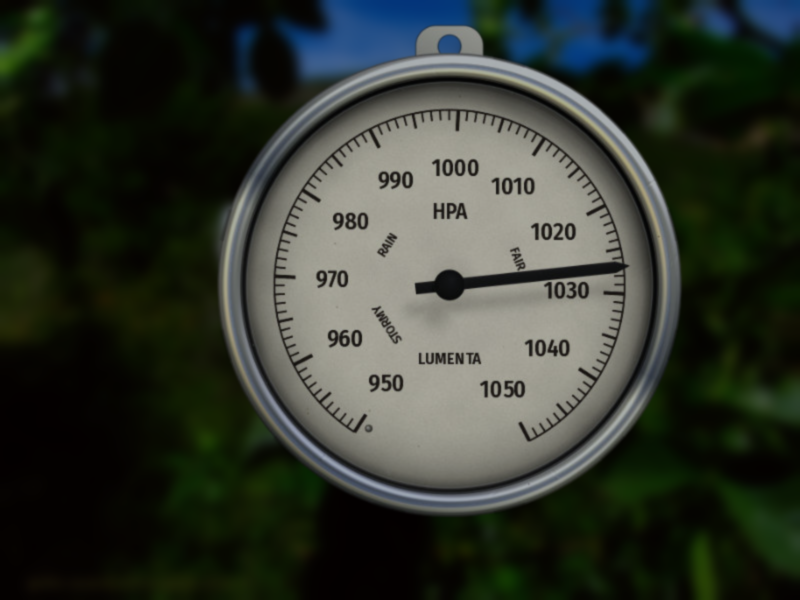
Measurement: 1027 hPa
